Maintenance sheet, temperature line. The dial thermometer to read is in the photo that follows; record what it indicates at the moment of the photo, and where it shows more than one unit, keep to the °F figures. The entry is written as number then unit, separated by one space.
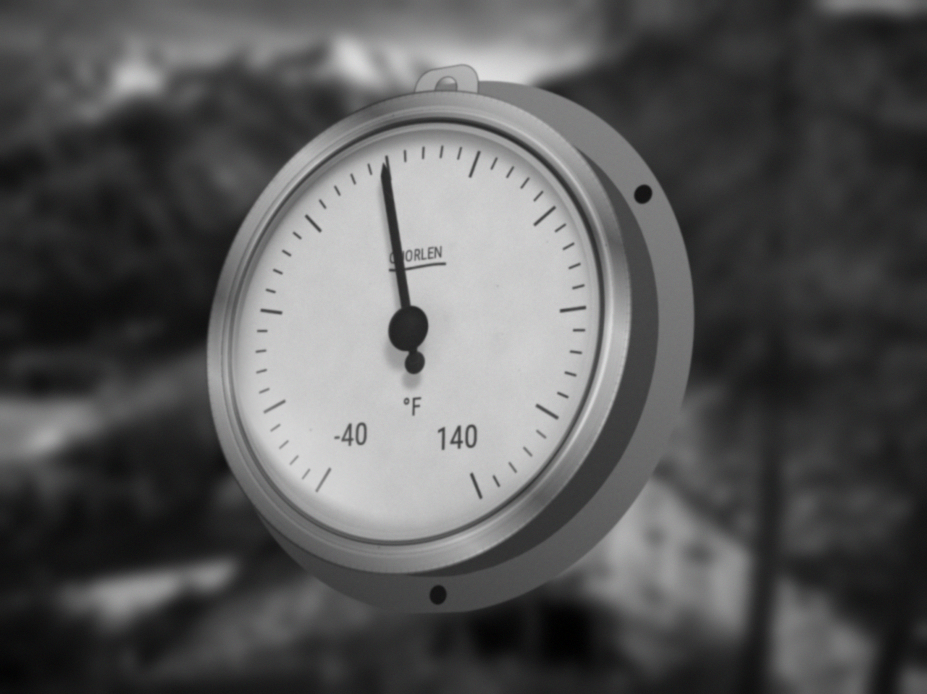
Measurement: 40 °F
